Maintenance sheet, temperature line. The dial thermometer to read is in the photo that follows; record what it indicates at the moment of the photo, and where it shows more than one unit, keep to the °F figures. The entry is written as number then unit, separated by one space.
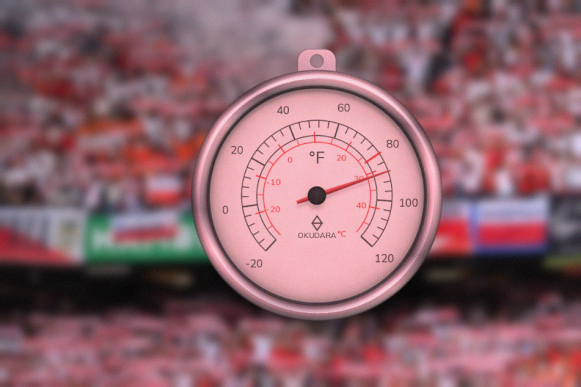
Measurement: 88 °F
